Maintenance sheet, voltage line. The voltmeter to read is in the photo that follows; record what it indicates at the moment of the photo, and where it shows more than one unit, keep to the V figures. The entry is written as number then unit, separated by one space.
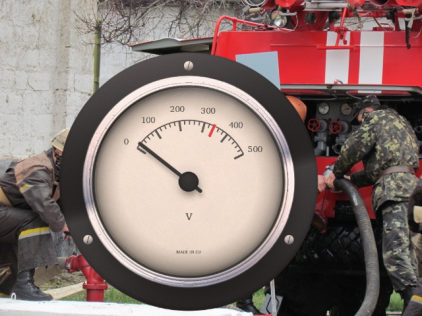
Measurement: 20 V
